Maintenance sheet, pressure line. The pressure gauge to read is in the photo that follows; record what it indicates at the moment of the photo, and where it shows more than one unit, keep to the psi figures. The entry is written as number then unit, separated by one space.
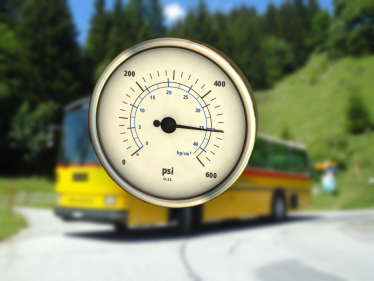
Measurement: 500 psi
